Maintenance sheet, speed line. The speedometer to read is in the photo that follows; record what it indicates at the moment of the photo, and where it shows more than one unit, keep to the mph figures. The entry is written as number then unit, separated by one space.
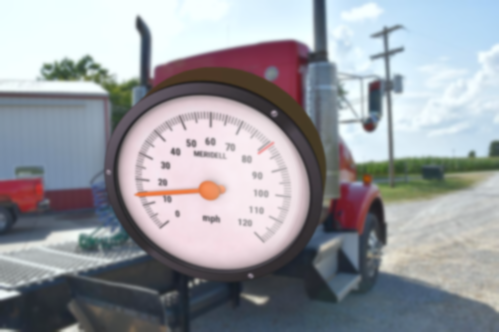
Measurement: 15 mph
